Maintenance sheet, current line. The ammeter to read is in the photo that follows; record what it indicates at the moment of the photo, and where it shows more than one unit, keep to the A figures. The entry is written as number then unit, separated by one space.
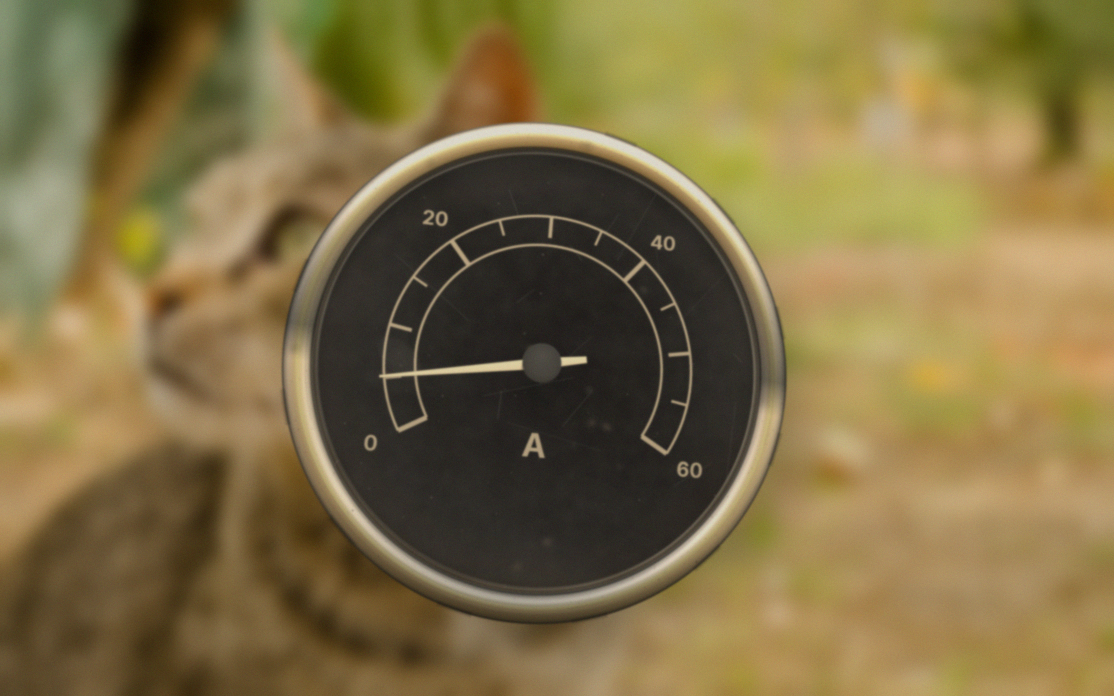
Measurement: 5 A
